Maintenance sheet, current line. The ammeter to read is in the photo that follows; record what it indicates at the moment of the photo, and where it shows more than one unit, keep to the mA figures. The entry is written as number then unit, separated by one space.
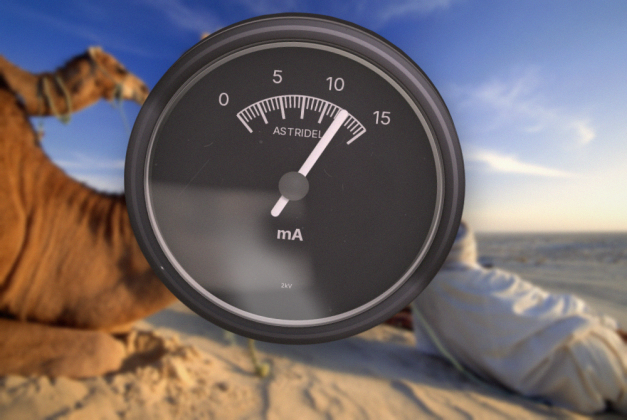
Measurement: 12 mA
